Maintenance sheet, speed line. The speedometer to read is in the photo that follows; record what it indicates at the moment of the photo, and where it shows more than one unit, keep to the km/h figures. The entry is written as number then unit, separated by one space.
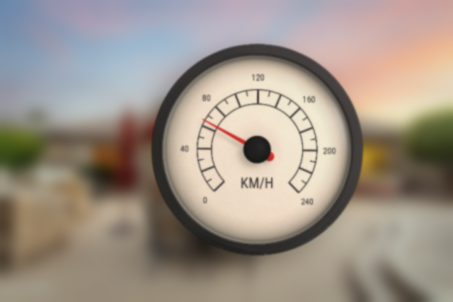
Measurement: 65 km/h
